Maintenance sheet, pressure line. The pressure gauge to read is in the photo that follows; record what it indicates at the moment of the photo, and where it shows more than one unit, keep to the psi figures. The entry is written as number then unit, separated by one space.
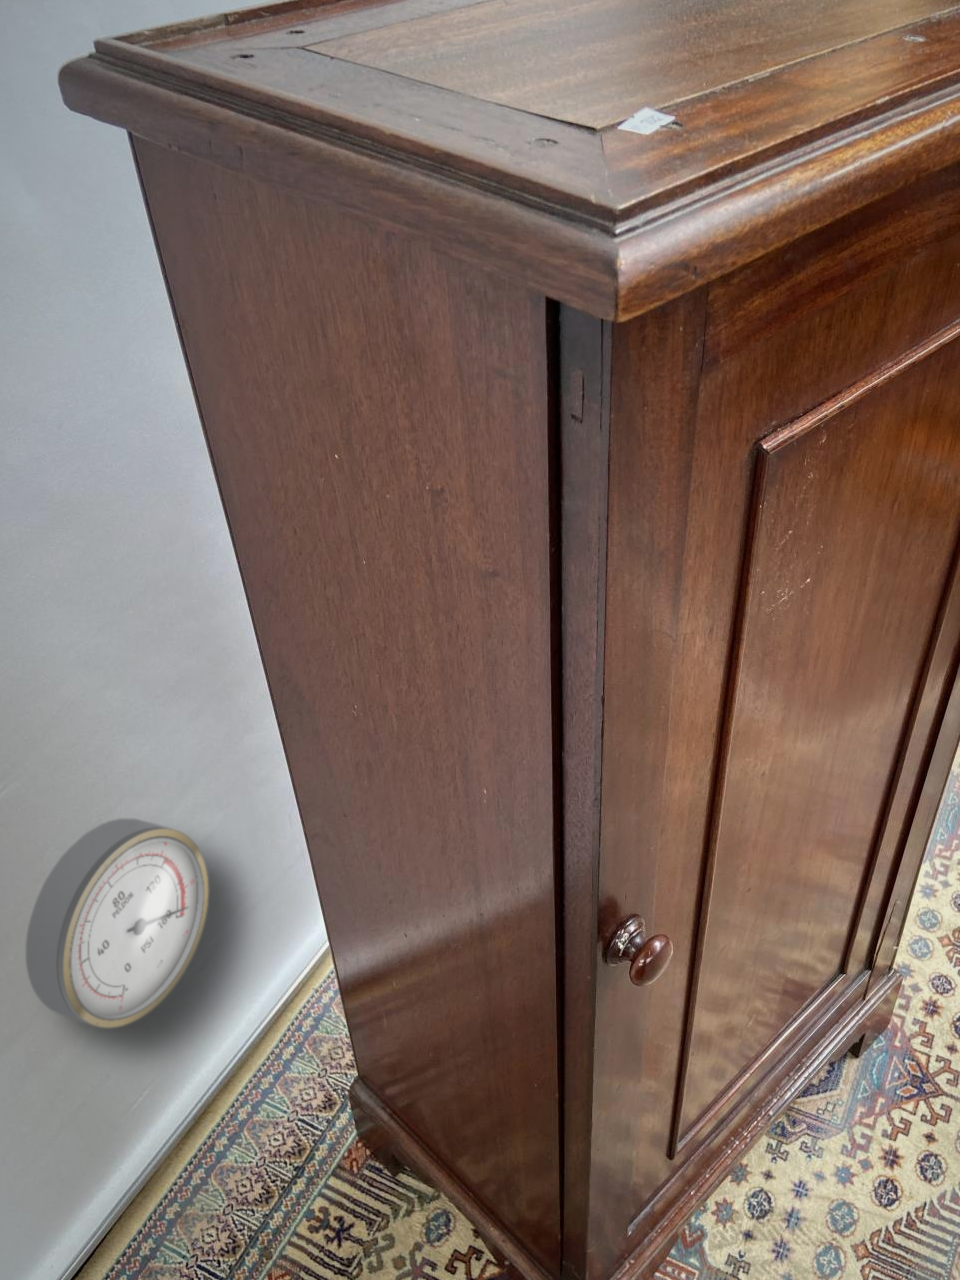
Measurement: 155 psi
